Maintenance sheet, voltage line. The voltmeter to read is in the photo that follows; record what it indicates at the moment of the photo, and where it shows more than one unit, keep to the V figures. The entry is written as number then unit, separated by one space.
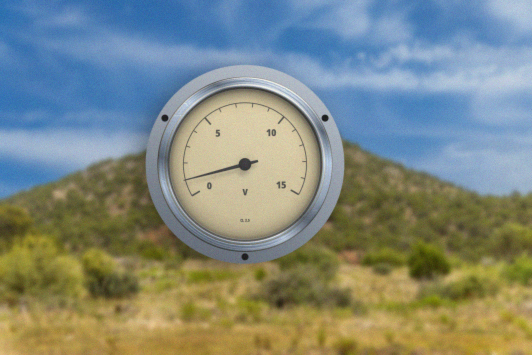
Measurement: 1 V
